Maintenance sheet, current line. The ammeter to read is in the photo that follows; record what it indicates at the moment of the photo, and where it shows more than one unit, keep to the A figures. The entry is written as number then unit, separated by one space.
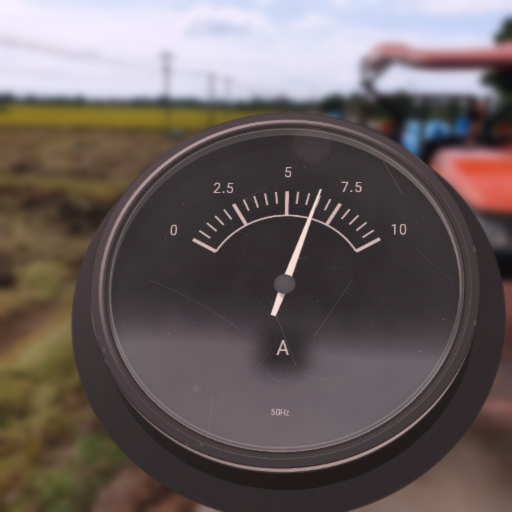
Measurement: 6.5 A
